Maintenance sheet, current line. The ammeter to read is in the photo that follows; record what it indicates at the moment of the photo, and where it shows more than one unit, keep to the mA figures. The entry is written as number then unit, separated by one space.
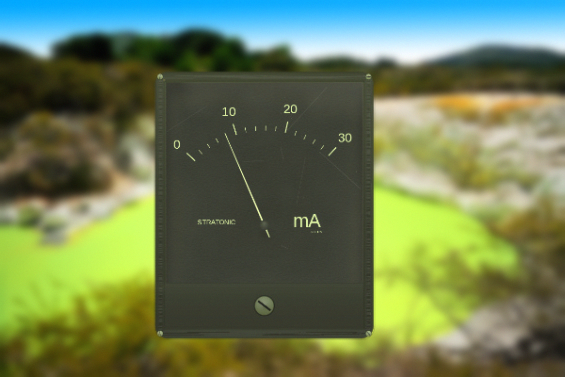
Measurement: 8 mA
